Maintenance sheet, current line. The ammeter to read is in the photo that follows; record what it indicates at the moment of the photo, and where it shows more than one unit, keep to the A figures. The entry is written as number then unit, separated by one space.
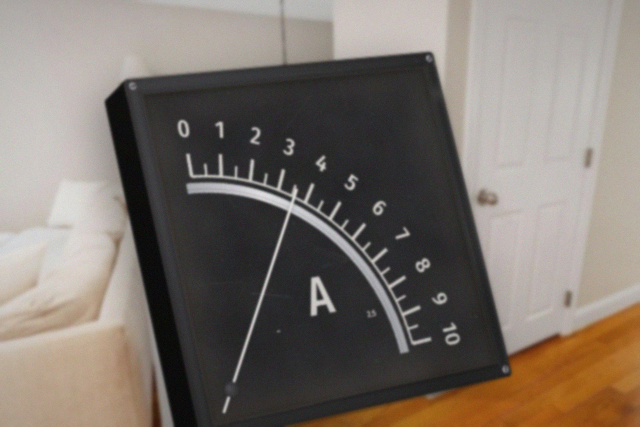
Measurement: 3.5 A
